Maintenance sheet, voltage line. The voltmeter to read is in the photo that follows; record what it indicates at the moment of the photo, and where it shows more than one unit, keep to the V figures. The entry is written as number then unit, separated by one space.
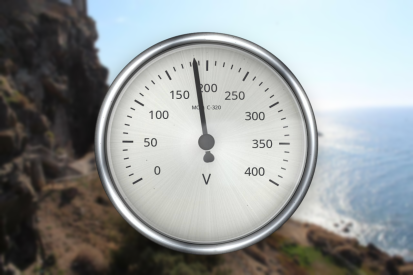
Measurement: 185 V
